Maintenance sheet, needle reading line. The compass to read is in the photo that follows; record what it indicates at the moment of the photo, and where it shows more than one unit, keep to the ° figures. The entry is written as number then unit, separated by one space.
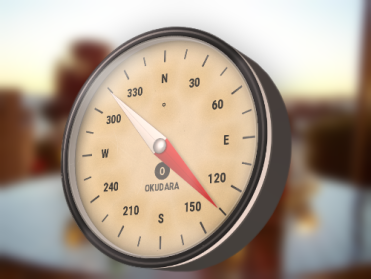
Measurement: 135 °
